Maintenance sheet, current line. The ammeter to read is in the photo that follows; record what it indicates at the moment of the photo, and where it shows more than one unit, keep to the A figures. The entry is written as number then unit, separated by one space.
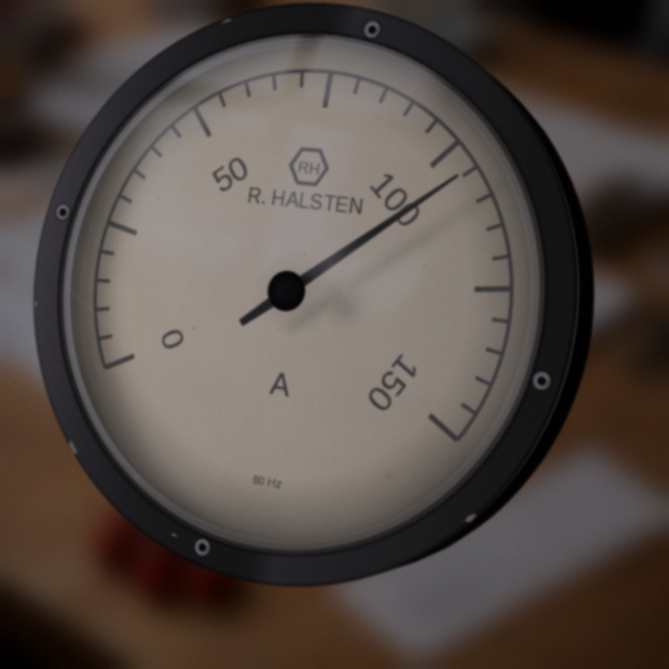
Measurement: 105 A
